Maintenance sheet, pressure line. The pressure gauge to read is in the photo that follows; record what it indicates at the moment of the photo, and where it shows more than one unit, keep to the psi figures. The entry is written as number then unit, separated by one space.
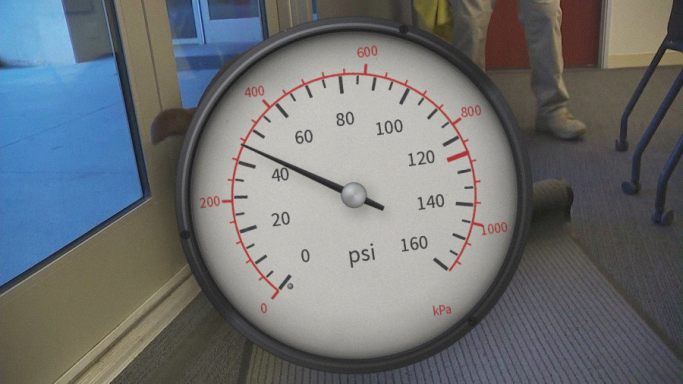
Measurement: 45 psi
